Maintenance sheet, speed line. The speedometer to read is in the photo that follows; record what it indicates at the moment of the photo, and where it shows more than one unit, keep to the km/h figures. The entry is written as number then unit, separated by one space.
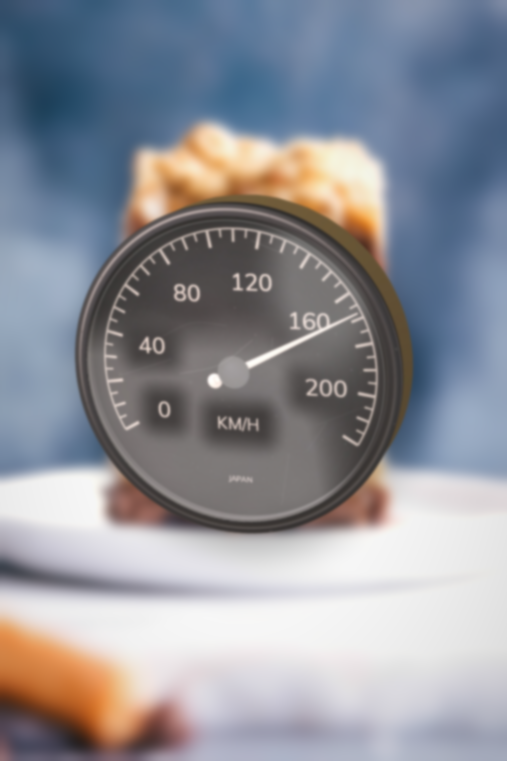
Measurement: 167.5 km/h
